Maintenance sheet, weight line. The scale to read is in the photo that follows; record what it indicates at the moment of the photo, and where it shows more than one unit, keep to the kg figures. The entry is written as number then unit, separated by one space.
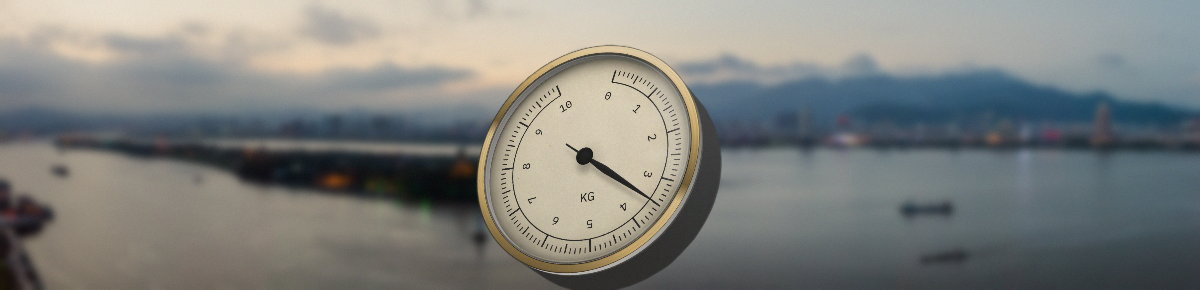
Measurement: 3.5 kg
